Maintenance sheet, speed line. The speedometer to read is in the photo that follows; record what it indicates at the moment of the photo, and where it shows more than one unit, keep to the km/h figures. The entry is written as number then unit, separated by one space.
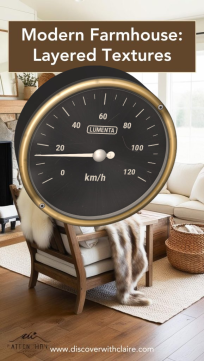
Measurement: 15 km/h
